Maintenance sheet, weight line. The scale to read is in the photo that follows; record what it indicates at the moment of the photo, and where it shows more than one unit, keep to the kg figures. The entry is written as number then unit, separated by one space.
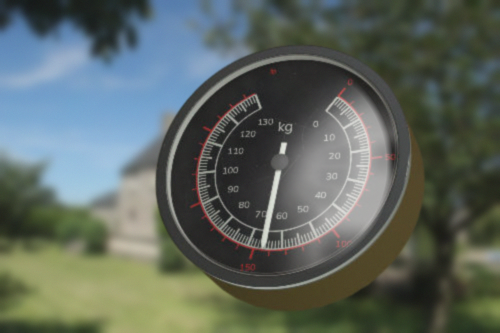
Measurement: 65 kg
